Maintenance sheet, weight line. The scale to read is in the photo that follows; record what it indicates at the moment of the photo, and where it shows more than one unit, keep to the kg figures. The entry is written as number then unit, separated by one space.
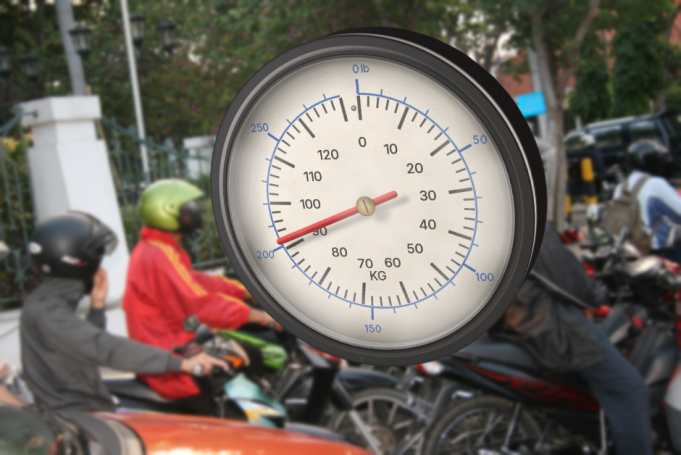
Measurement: 92 kg
